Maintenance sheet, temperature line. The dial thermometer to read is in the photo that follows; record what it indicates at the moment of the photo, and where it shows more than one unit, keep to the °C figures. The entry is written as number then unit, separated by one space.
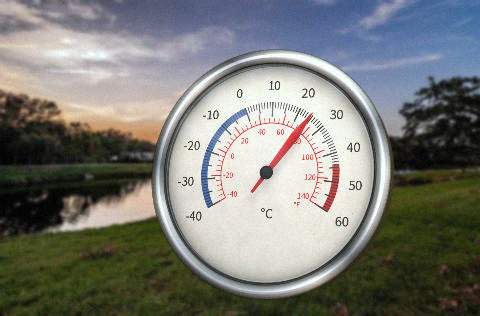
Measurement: 25 °C
